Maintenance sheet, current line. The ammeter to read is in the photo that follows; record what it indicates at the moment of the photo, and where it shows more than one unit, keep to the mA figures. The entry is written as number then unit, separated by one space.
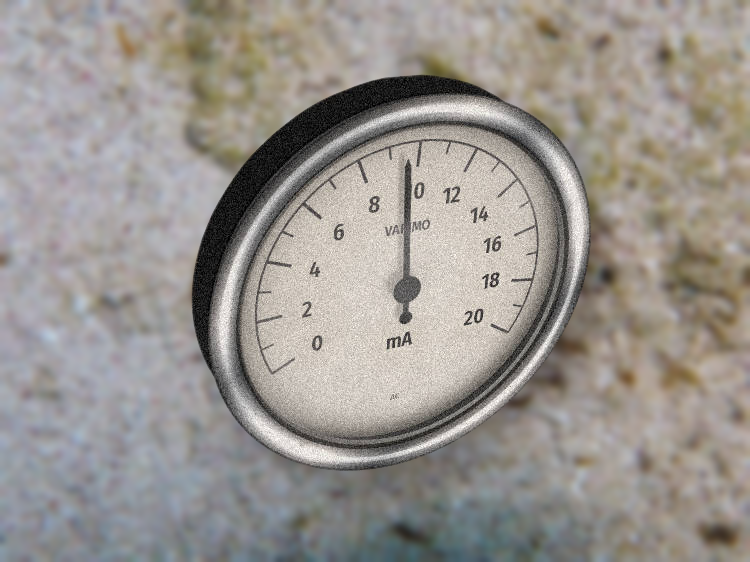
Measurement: 9.5 mA
